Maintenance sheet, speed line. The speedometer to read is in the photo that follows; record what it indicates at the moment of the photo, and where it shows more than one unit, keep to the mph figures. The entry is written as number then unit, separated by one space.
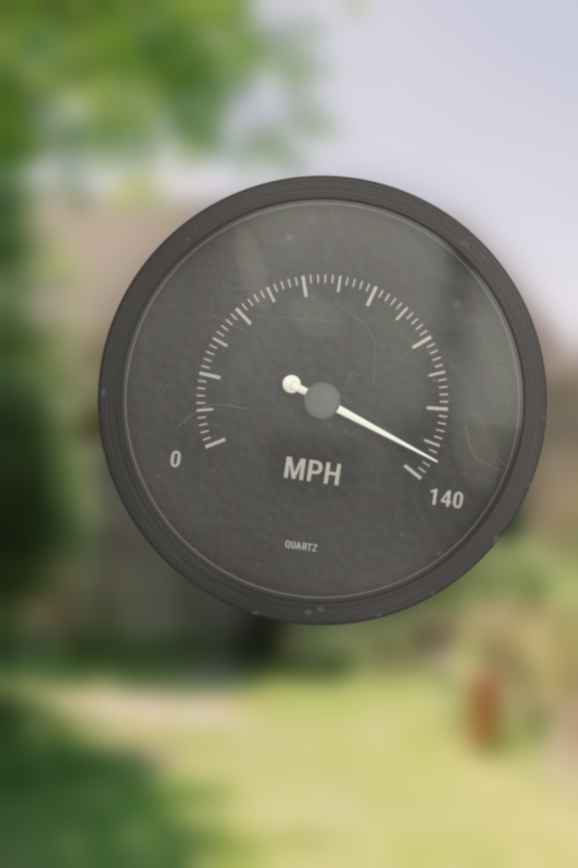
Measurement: 134 mph
